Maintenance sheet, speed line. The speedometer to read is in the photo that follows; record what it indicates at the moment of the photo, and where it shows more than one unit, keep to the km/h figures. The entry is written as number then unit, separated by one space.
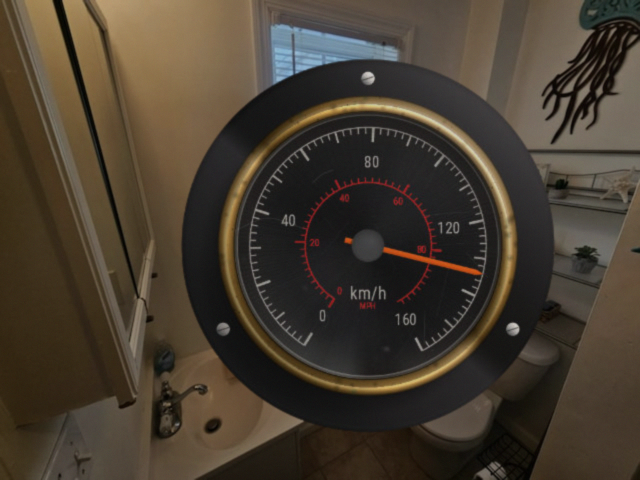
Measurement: 134 km/h
